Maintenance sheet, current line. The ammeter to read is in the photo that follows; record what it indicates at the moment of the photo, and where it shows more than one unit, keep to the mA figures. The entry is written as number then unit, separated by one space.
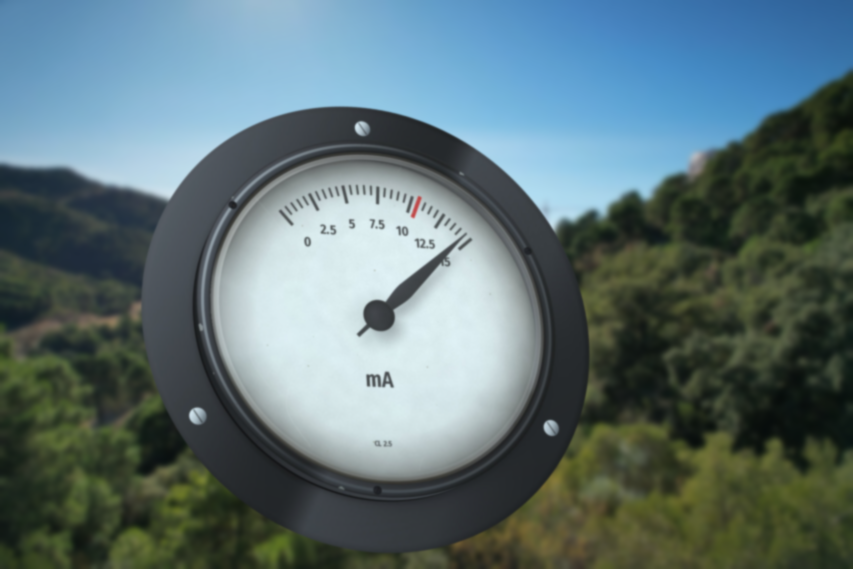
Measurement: 14.5 mA
